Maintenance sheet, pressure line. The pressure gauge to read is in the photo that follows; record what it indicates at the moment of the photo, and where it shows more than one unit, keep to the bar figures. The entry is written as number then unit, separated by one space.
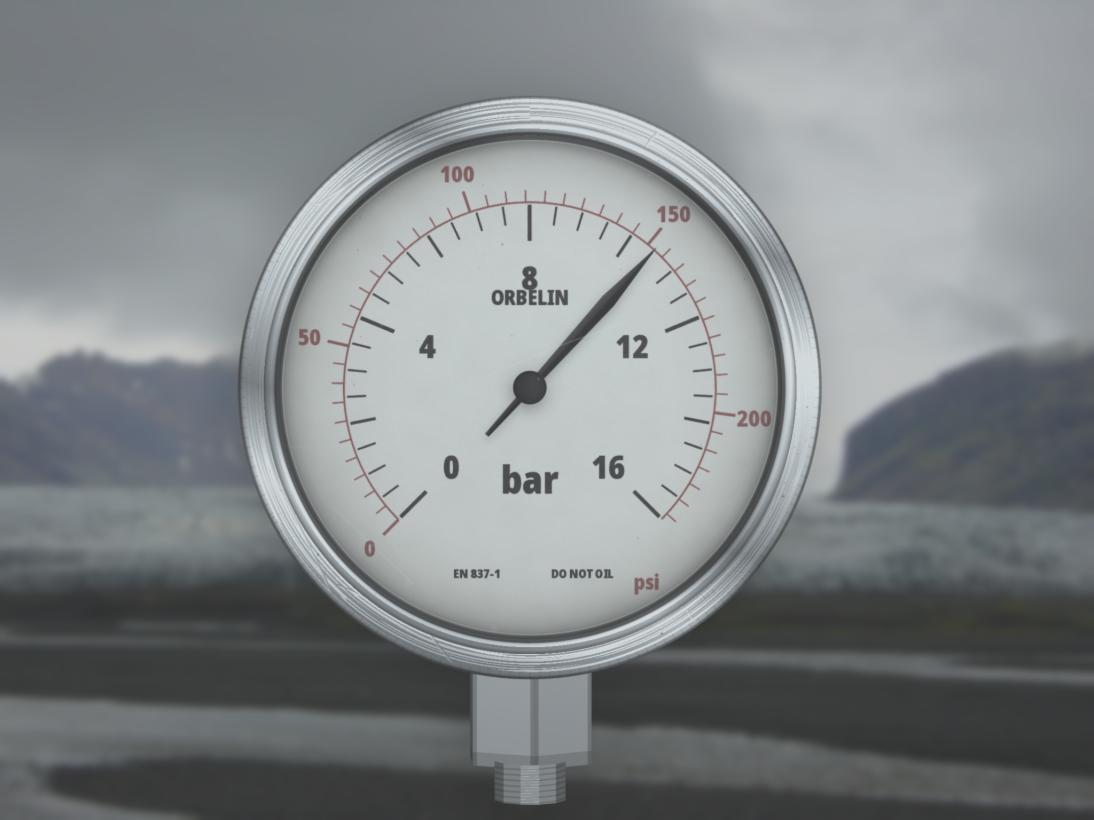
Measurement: 10.5 bar
